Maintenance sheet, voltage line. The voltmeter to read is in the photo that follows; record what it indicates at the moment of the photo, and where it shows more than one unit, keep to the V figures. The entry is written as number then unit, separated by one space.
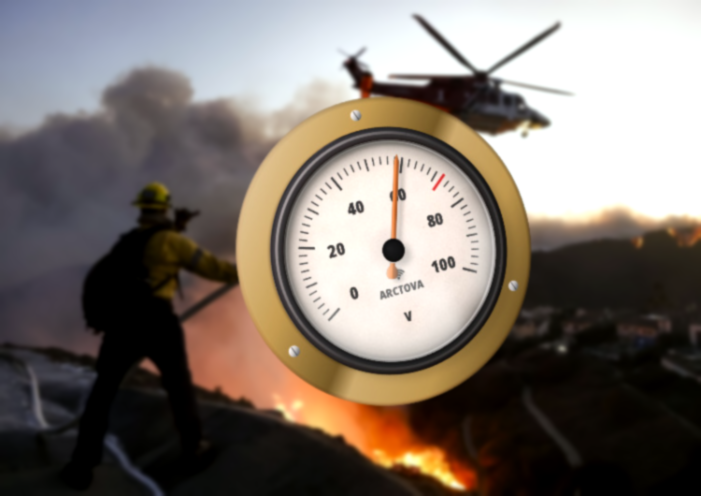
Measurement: 58 V
